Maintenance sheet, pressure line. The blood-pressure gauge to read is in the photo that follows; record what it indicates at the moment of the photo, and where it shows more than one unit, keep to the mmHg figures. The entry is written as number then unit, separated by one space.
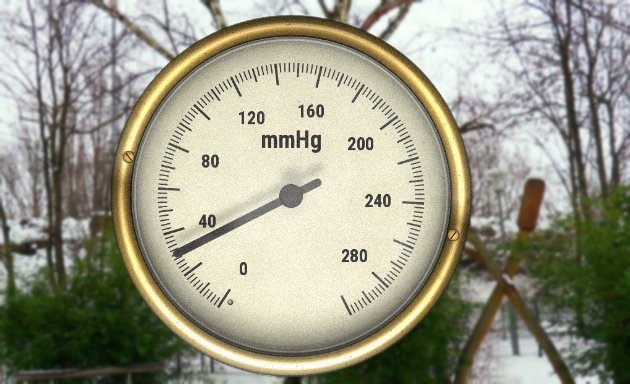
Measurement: 30 mmHg
